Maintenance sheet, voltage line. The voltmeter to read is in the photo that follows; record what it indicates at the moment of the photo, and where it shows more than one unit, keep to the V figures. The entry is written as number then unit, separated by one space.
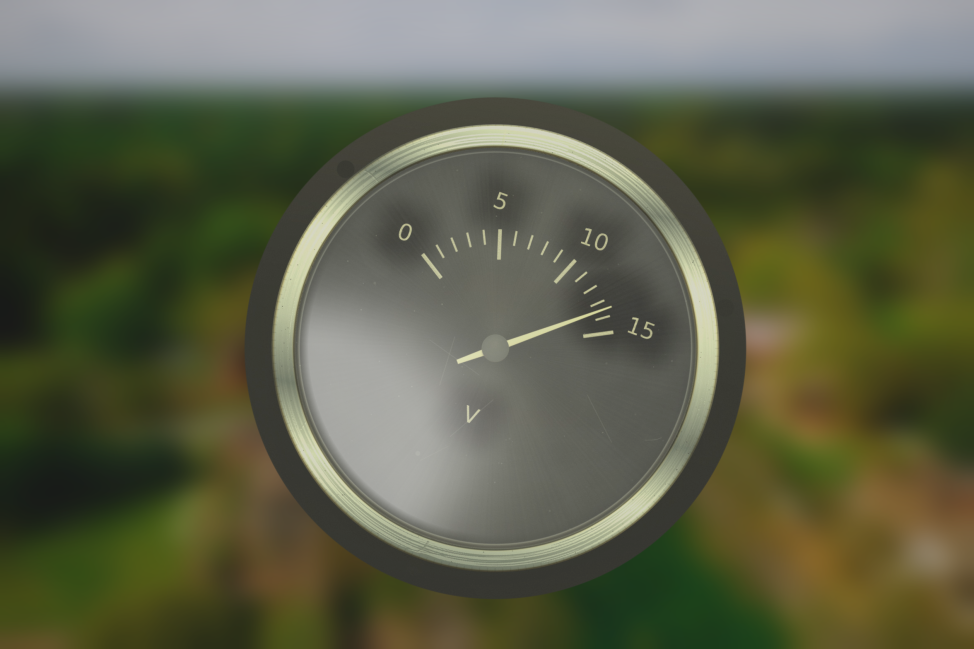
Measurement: 13.5 V
